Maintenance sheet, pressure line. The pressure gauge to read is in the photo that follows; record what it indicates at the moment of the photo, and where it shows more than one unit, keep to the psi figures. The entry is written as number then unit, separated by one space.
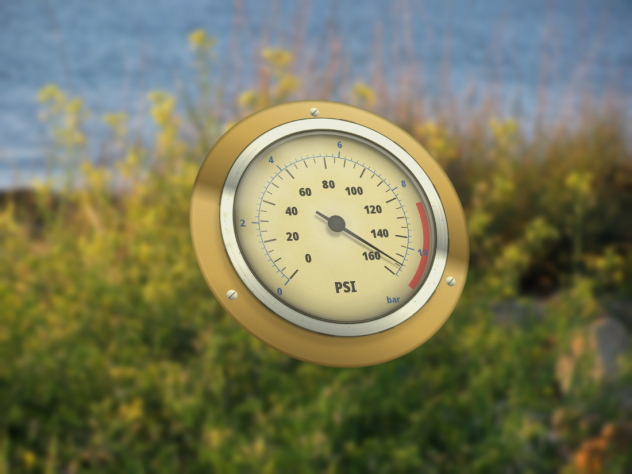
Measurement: 155 psi
